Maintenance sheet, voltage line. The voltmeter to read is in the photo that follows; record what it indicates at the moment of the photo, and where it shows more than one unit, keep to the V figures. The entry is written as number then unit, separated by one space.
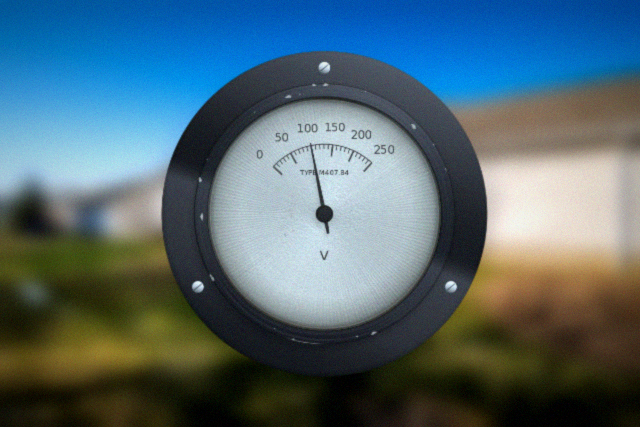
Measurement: 100 V
